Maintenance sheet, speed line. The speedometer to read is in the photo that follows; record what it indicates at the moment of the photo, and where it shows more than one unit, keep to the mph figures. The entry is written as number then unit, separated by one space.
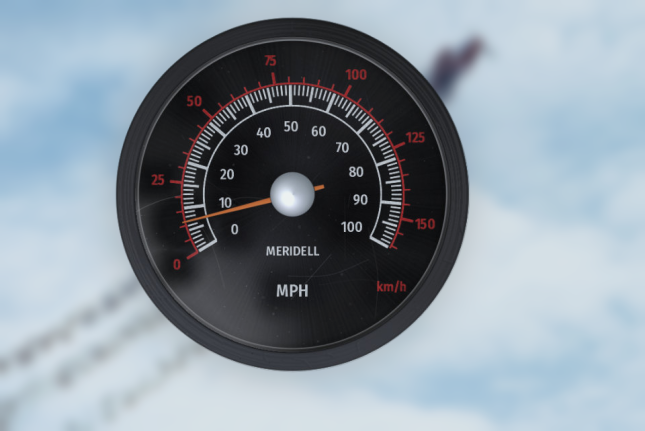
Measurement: 7 mph
